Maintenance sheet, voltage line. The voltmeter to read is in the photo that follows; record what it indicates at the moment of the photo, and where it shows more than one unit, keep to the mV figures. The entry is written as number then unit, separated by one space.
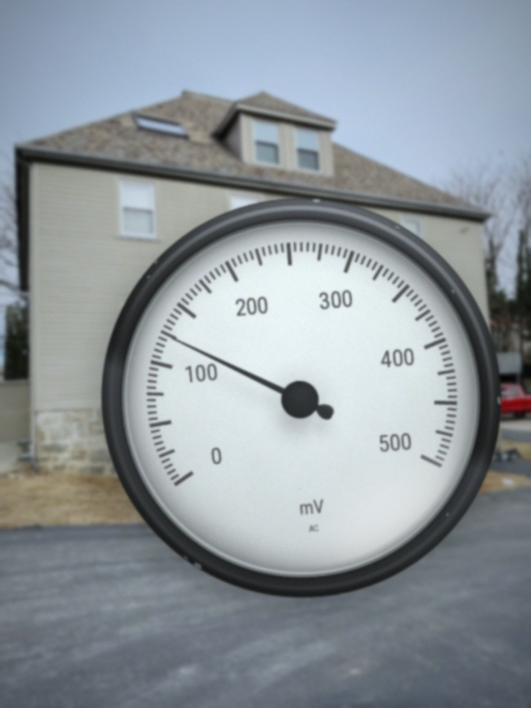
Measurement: 125 mV
